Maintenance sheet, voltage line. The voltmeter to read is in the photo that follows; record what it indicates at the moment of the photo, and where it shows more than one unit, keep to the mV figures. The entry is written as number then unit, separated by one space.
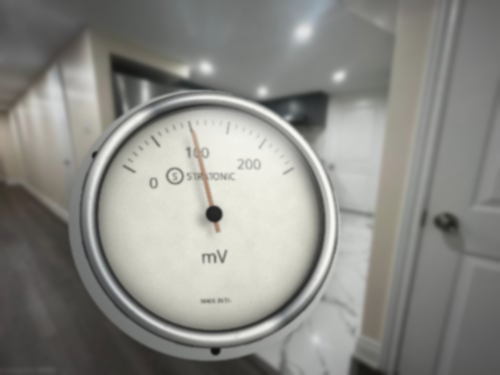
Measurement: 100 mV
